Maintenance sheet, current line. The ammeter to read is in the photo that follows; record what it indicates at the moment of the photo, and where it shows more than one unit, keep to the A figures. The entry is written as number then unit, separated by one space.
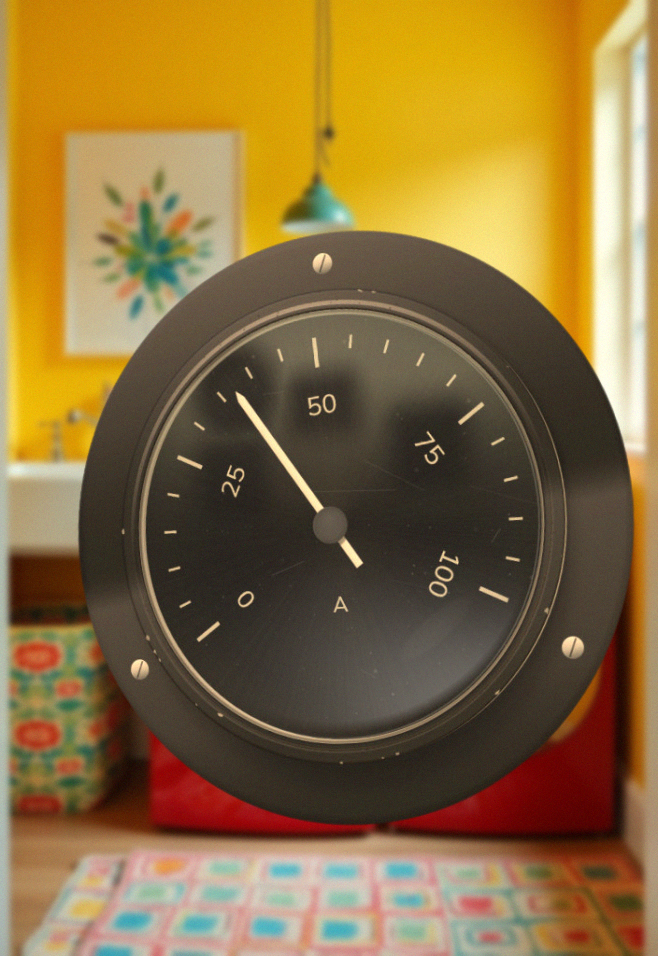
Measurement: 37.5 A
